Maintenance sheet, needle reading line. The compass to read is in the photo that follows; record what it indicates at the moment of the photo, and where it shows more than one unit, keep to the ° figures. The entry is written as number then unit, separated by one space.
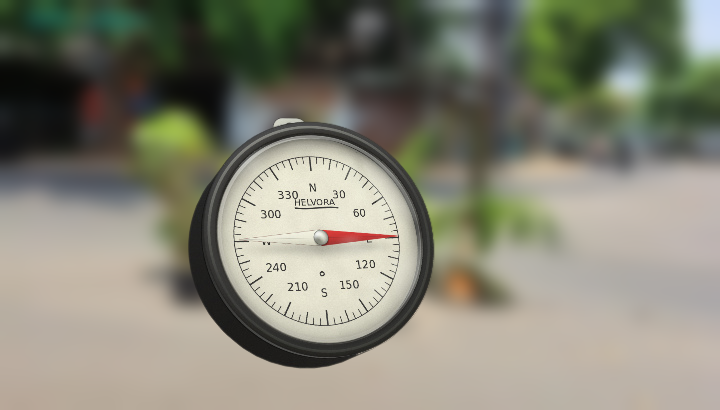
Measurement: 90 °
